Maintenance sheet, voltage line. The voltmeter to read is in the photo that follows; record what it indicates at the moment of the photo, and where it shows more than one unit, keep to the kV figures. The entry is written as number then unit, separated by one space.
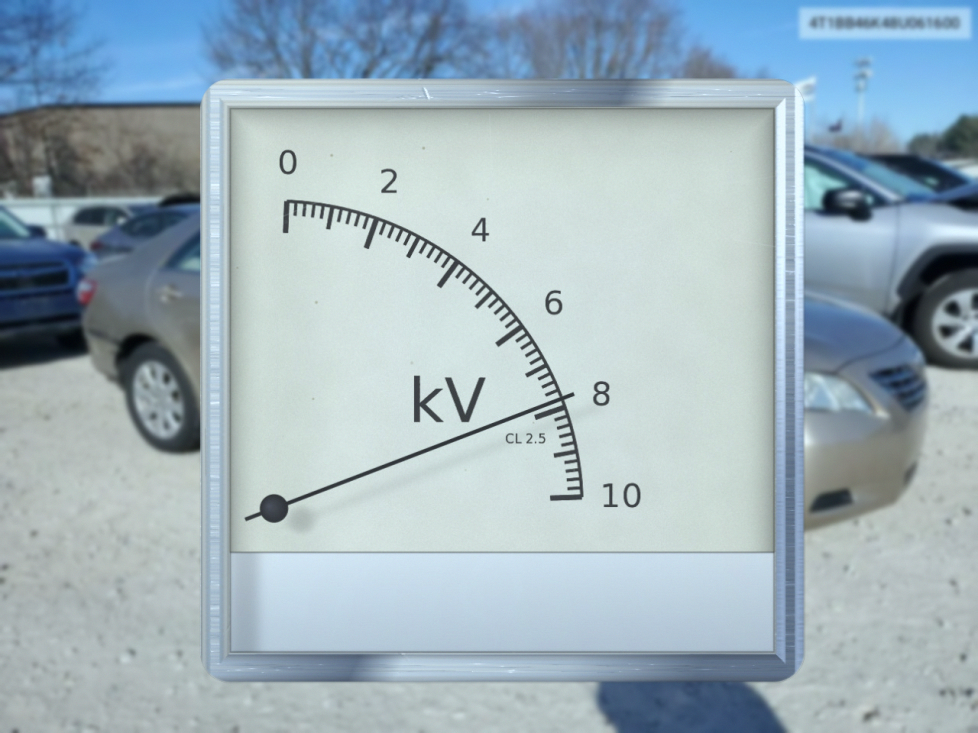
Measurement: 7.8 kV
